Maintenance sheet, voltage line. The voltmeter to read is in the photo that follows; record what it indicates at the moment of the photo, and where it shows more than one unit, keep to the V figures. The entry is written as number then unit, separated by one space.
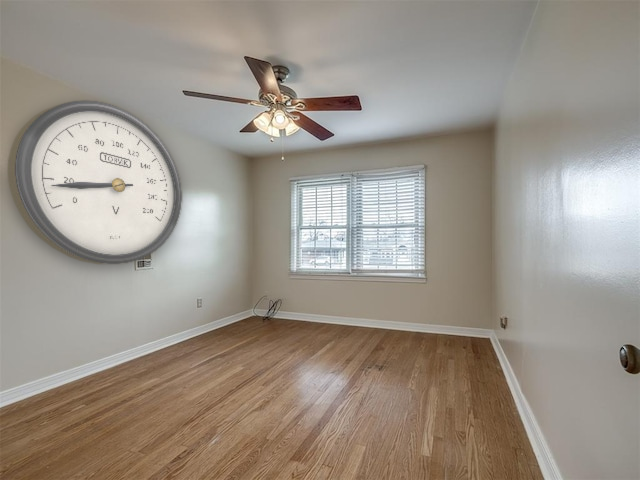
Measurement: 15 V
